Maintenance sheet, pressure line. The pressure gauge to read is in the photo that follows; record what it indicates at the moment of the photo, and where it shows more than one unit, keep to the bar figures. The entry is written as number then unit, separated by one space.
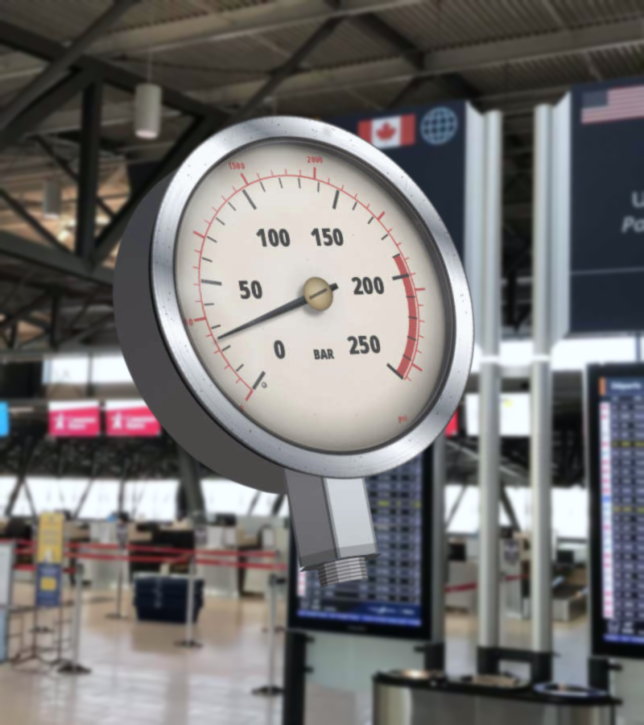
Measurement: 25 bar
